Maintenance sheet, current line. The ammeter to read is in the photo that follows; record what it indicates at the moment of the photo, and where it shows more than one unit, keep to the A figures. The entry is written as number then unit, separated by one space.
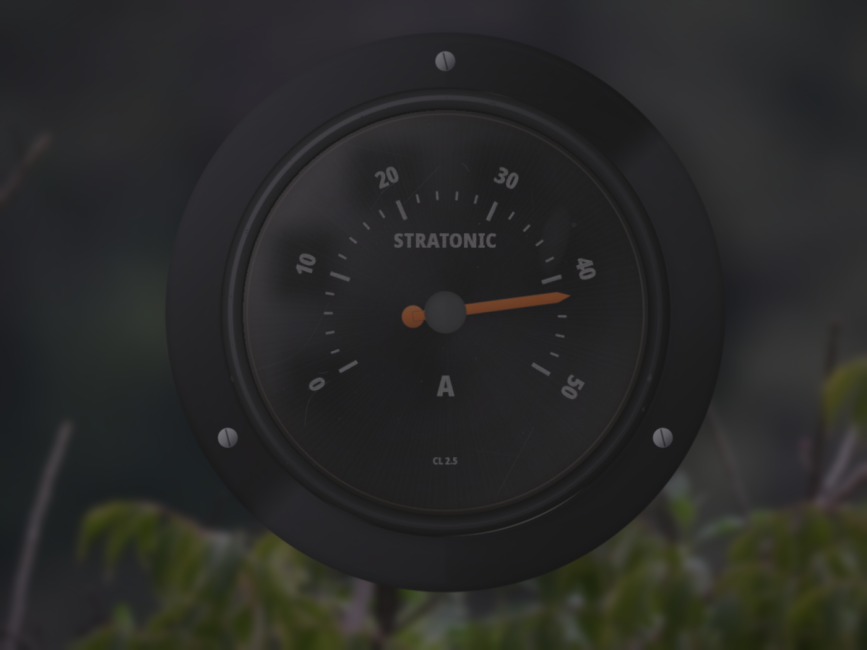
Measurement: 42 A
